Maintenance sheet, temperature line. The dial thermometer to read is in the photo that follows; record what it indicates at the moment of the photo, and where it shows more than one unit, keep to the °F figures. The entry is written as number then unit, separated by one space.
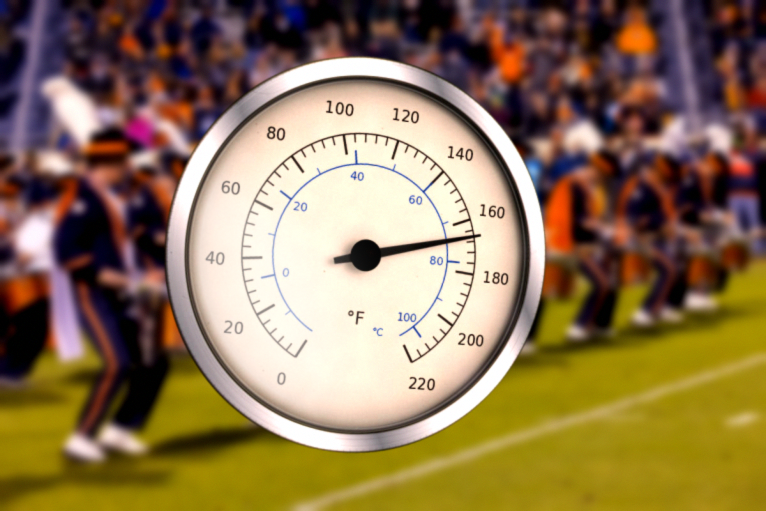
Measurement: 166 °F
